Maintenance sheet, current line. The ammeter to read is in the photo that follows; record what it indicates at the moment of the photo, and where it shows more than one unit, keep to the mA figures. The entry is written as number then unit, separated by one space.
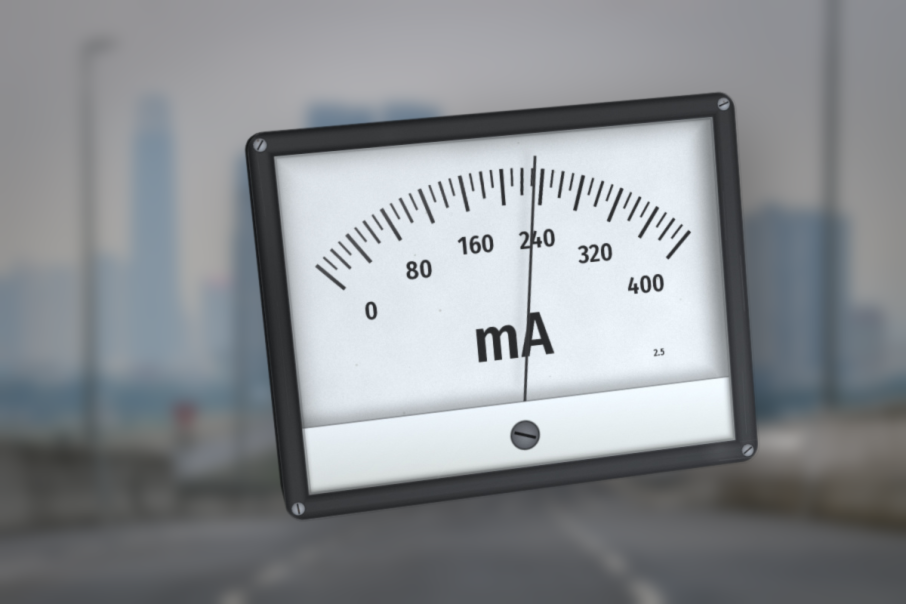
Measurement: 230 mA
